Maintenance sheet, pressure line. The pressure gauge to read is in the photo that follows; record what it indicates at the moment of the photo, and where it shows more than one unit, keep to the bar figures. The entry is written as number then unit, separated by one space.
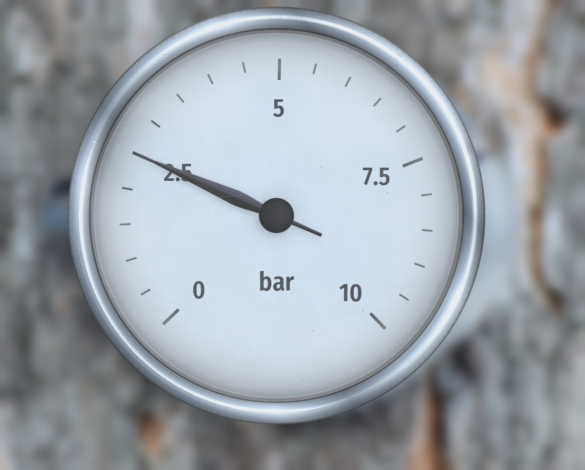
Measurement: 2.5 bar
